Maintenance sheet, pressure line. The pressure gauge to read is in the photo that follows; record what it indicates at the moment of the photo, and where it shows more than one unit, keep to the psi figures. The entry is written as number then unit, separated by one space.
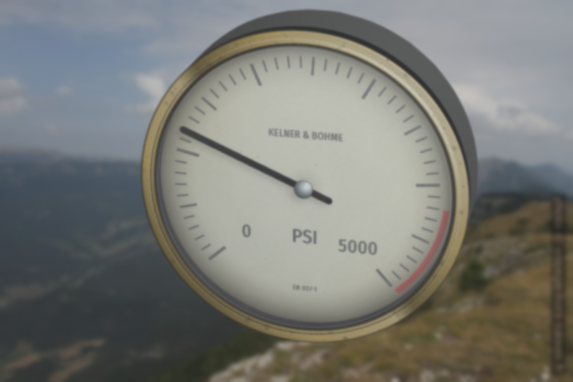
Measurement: 1200 psi
